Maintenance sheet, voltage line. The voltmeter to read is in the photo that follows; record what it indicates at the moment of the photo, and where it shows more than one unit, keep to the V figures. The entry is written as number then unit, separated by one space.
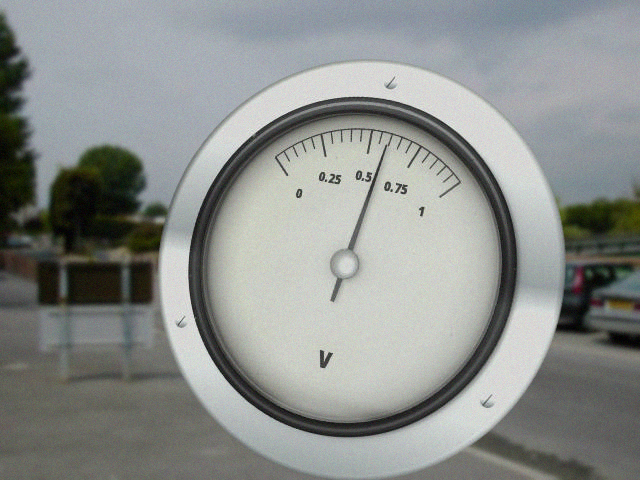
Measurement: 0.6 V
